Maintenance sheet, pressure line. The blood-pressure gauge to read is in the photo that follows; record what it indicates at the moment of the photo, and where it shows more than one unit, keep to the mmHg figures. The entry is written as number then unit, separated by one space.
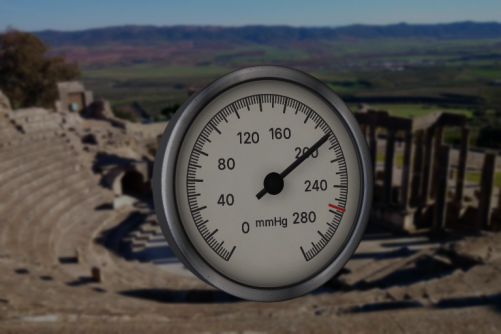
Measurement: 200 mmHg
